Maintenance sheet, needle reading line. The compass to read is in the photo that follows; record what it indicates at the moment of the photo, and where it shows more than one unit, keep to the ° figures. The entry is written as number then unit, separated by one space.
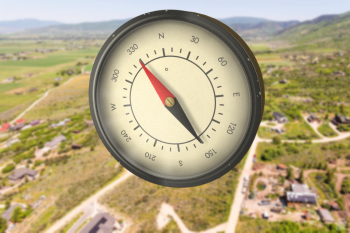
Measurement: 330 °
